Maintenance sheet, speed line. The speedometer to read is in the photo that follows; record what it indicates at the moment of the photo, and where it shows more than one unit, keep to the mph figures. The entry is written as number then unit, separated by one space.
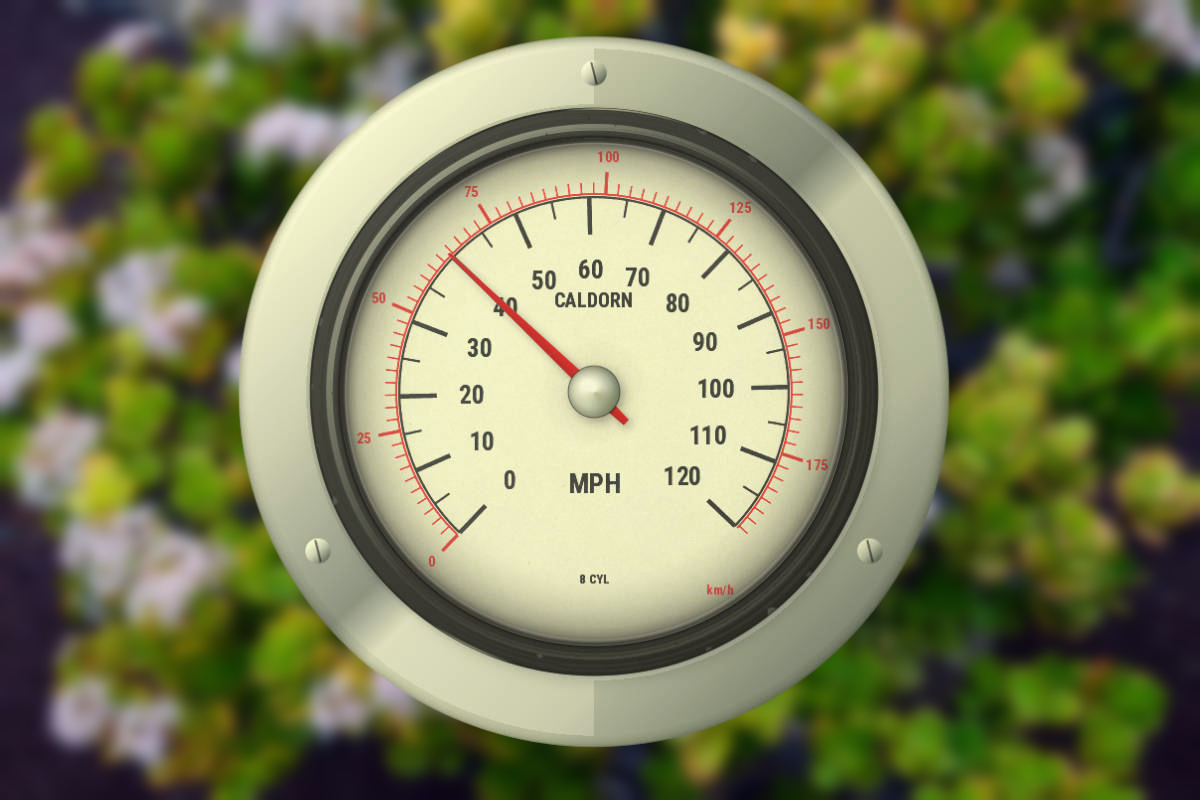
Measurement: 40 mph
